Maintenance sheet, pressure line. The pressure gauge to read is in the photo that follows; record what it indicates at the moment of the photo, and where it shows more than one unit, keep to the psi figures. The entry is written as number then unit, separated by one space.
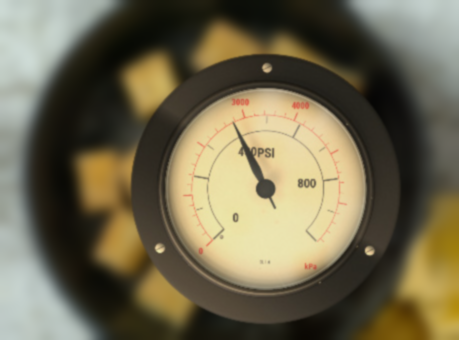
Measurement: 400 psi
